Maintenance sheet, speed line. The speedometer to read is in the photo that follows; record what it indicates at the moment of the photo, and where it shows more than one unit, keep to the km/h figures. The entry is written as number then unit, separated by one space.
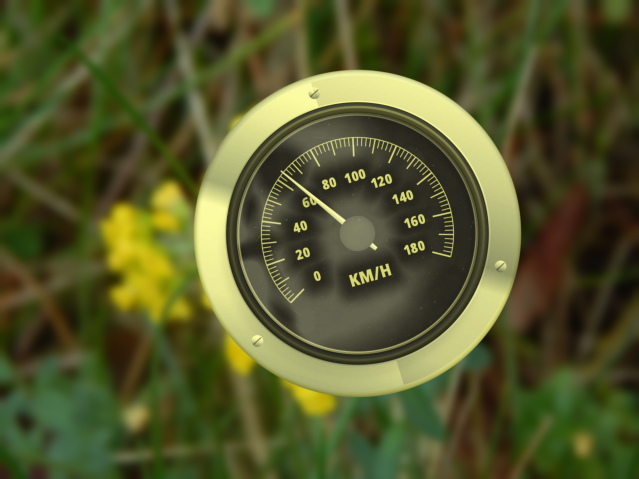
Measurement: 64 km/h
